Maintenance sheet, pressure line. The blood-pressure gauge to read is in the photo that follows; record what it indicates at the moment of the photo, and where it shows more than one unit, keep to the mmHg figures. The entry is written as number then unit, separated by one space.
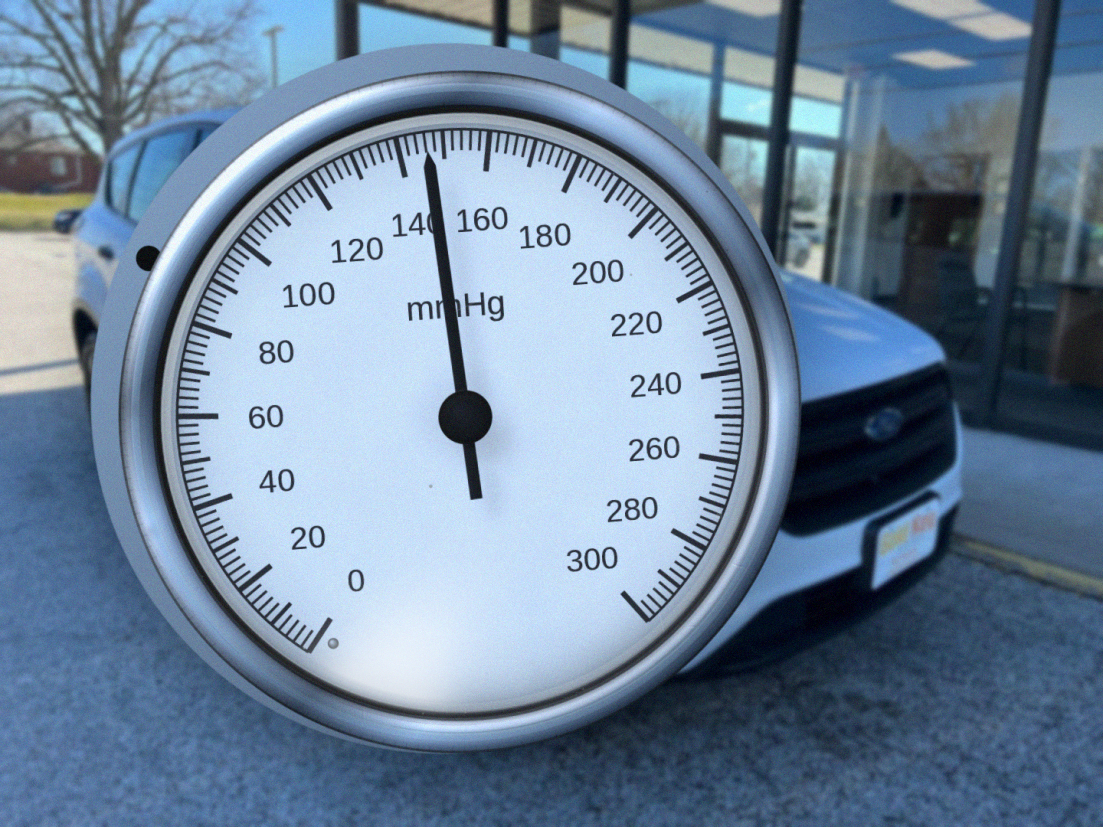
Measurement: 146 mmHg
